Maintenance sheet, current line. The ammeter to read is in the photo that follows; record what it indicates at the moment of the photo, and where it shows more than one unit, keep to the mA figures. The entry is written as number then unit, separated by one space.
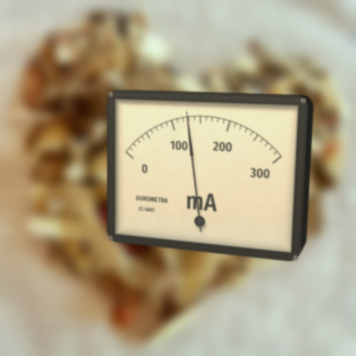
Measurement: 130 mA
